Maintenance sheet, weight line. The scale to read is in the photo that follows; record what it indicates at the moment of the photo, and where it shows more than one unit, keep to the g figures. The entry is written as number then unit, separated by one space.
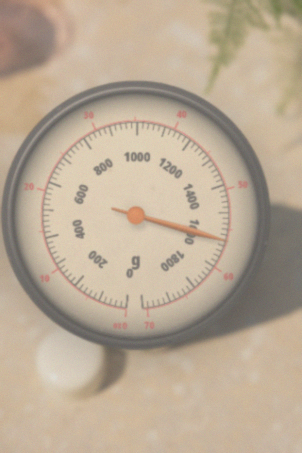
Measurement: 1600 g
